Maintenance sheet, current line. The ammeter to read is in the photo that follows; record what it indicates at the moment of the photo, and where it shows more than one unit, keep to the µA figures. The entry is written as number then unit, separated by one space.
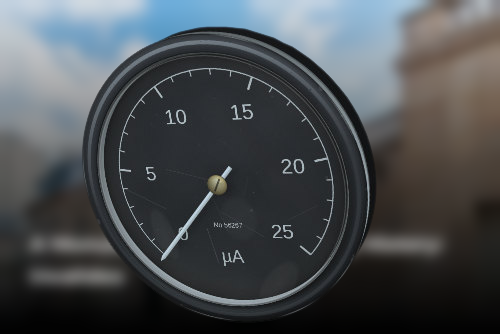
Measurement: 0 µA
